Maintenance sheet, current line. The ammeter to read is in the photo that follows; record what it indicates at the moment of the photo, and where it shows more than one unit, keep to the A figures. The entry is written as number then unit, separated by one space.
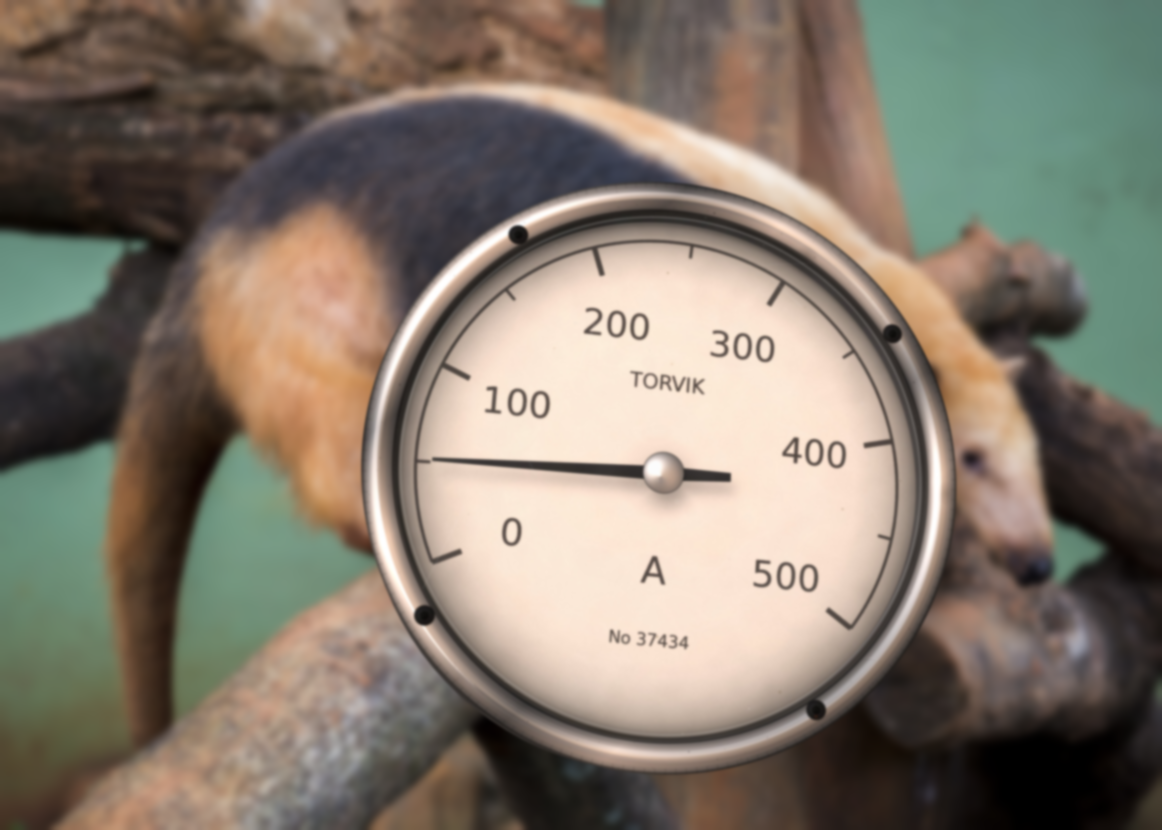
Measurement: 50 A
